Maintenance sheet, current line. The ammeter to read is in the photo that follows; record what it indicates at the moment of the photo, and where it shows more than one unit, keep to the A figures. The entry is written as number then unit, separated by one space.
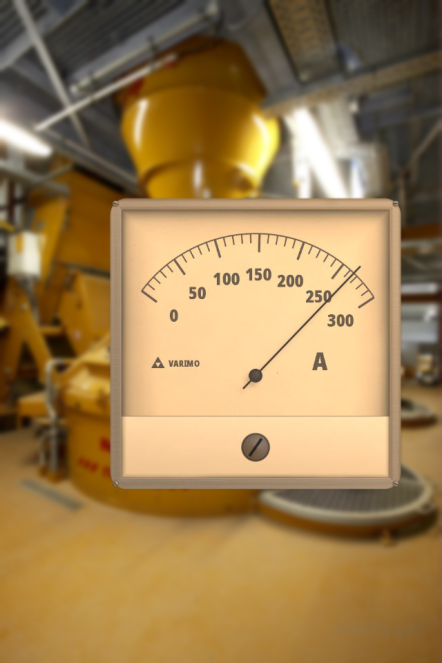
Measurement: 265 A
